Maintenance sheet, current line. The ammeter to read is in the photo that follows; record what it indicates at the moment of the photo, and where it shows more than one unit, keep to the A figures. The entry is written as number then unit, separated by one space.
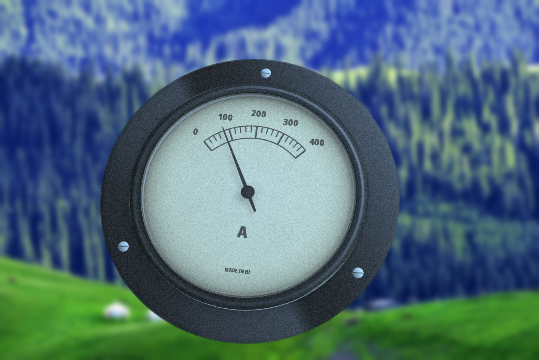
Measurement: 80 A
